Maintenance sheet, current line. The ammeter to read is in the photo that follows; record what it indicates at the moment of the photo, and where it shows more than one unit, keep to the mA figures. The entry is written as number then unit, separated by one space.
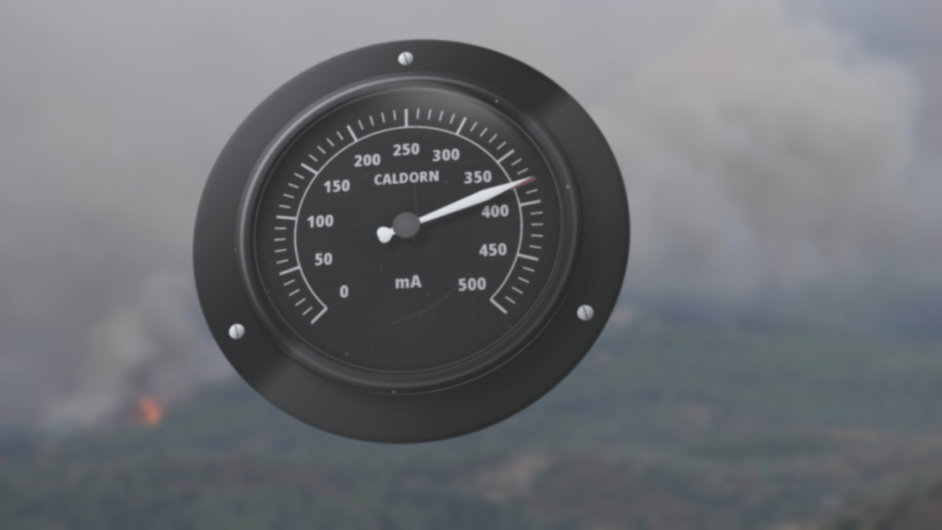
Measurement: 380 mA
